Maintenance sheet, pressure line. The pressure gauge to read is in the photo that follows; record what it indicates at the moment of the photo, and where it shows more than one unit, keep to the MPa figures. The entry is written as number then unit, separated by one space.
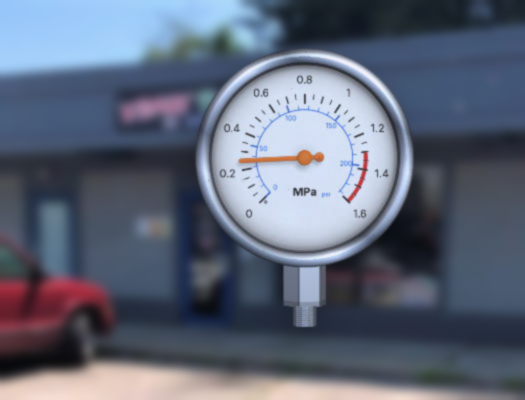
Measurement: 0.25 MPa
